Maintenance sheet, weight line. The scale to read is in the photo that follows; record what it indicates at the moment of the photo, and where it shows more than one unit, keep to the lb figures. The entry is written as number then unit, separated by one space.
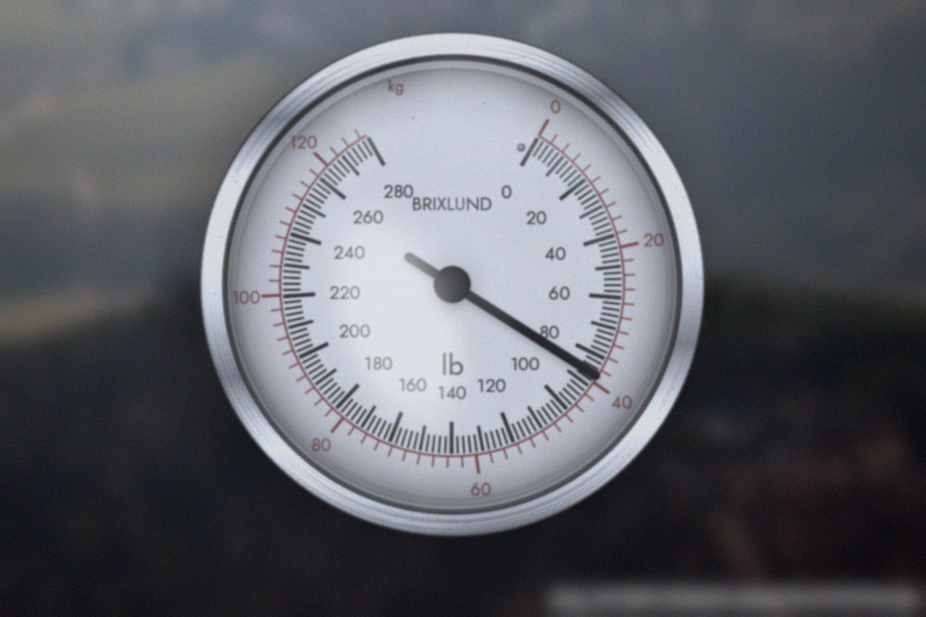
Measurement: 86 lb
